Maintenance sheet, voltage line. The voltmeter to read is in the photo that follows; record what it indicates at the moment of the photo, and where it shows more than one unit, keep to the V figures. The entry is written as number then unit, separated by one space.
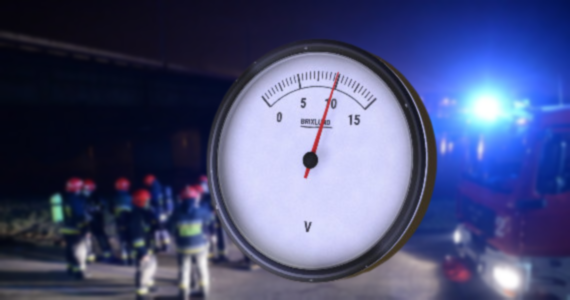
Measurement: 10 V
